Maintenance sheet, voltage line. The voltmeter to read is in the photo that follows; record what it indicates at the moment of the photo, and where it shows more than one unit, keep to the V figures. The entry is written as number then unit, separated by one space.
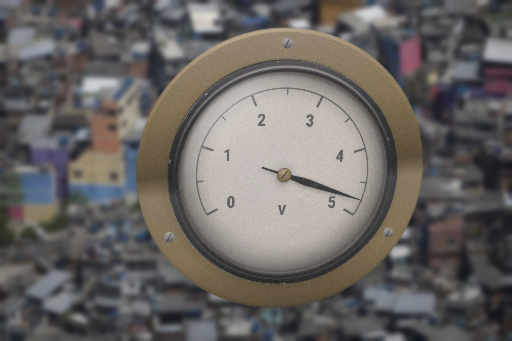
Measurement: 4.75 V
